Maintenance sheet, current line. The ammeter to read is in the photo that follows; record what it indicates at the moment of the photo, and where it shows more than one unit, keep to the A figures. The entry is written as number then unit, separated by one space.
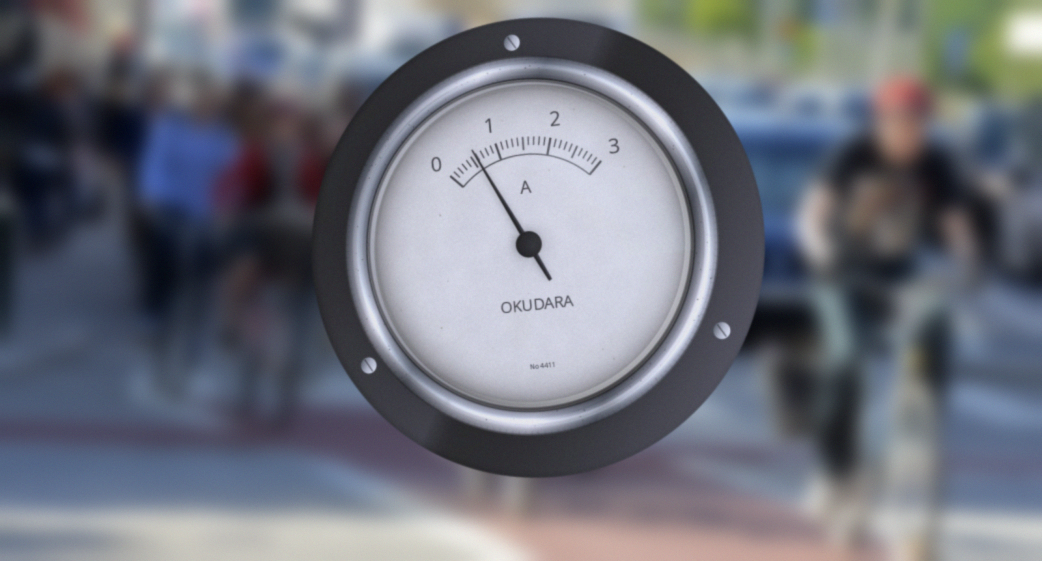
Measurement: 0.6 A
